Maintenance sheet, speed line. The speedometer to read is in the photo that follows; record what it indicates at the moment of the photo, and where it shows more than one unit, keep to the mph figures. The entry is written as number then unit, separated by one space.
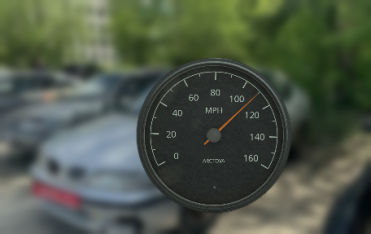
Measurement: 110 mph
